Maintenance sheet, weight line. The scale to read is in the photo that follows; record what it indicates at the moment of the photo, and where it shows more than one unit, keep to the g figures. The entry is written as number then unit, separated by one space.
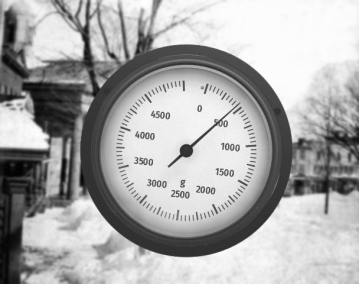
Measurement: 450 g
